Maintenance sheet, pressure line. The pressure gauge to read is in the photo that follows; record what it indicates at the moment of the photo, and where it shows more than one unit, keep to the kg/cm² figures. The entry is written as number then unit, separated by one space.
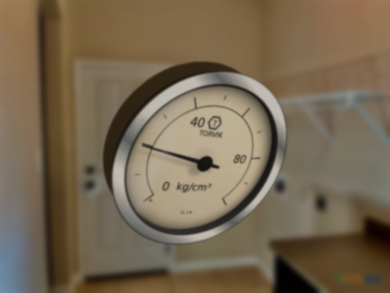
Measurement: 20 kg/cm²
